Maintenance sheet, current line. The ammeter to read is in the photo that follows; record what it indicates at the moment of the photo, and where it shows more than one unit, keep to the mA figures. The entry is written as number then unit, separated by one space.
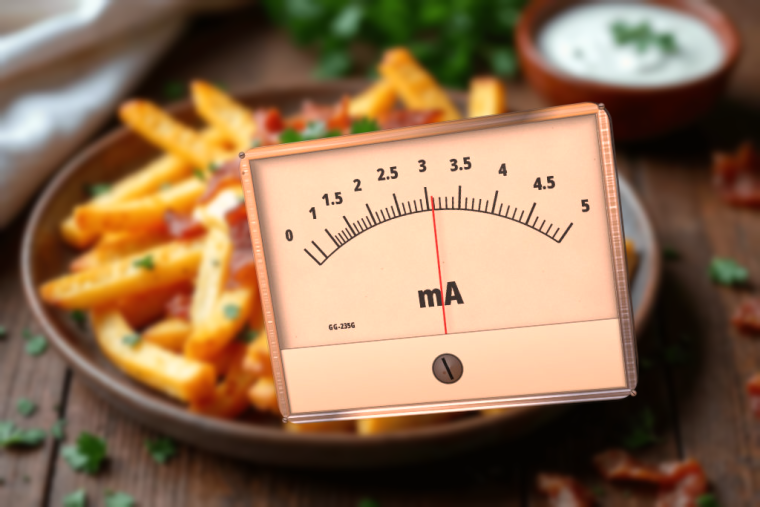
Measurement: 3.1 mA
